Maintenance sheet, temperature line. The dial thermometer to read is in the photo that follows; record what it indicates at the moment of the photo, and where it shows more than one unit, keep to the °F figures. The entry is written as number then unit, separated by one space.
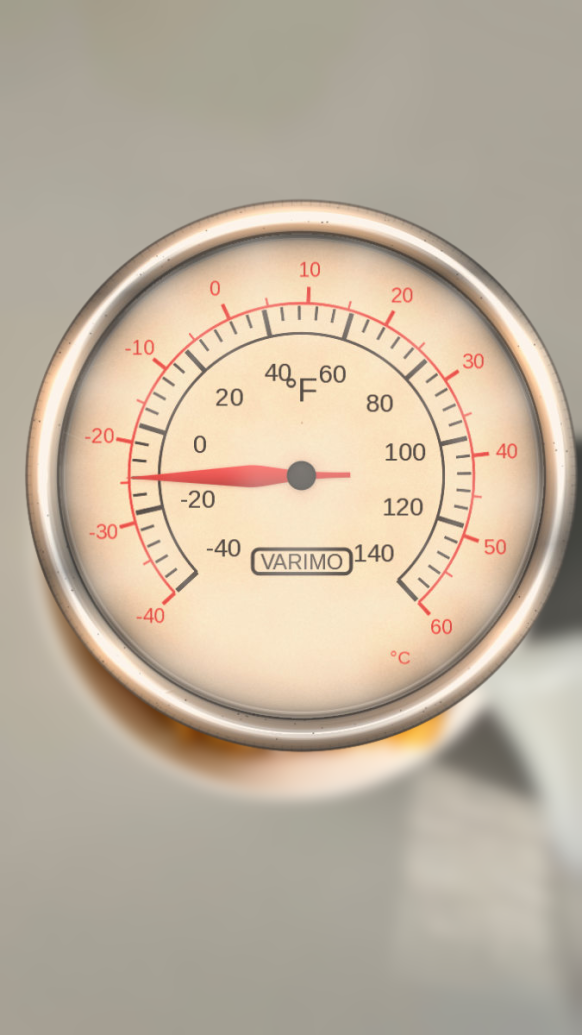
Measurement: -12 °F
